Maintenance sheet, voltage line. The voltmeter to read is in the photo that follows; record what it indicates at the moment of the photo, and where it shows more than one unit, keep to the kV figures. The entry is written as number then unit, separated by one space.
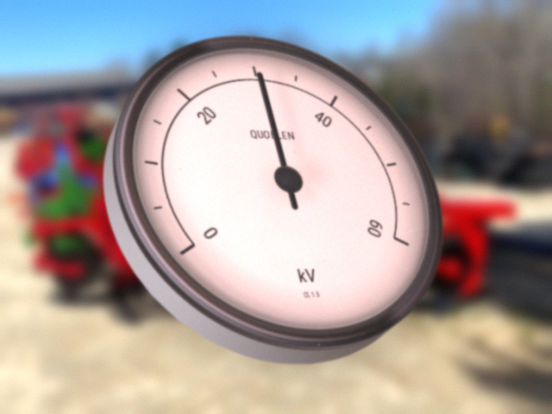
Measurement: 30 kV
